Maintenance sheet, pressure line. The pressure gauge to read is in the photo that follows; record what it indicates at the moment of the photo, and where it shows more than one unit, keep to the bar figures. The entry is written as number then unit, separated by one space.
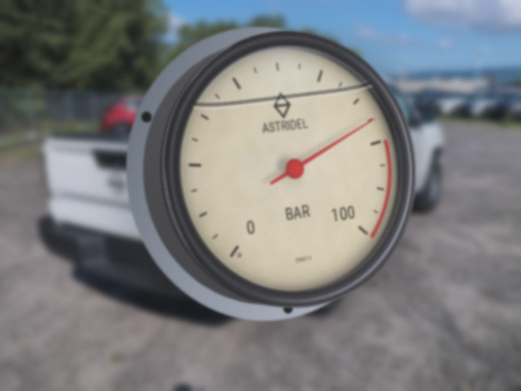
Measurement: 75 bar
